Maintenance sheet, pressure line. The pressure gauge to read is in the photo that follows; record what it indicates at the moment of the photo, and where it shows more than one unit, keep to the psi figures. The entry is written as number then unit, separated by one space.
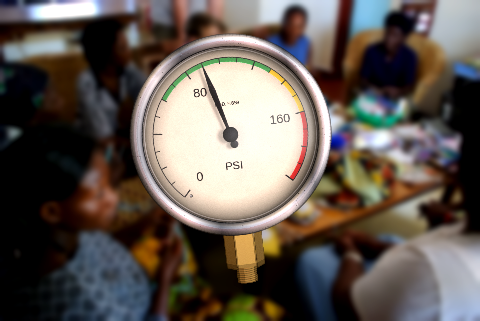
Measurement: 90 psi
